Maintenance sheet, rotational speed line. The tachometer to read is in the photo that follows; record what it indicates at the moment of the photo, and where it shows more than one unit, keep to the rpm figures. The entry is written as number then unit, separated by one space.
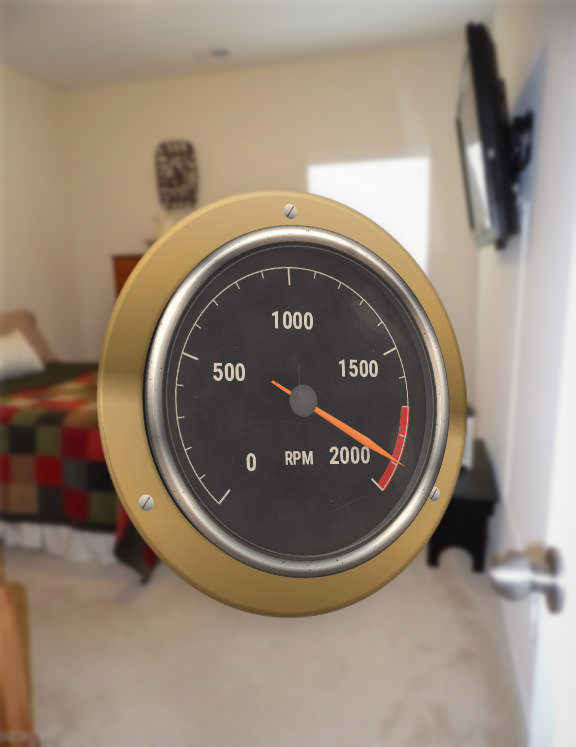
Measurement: 1900 rpm
